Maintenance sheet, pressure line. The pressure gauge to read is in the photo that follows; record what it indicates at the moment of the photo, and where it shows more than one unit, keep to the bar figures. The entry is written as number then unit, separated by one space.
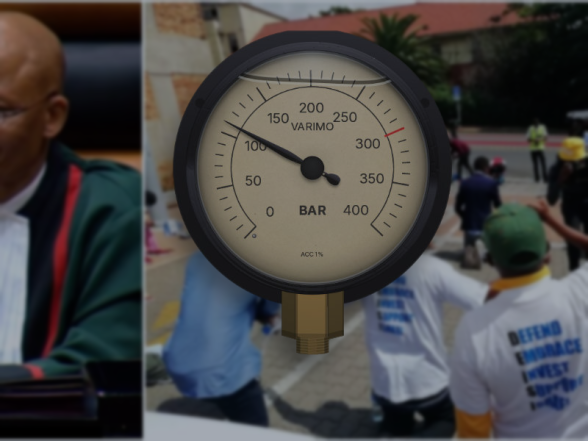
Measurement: 110 bar
